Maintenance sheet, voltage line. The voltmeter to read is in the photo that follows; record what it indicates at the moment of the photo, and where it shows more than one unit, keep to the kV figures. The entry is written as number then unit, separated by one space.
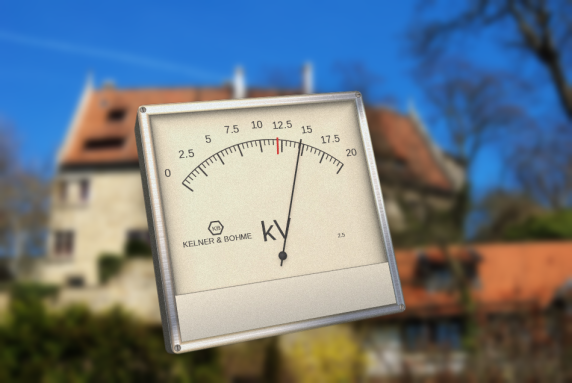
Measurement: 14.5 kV
